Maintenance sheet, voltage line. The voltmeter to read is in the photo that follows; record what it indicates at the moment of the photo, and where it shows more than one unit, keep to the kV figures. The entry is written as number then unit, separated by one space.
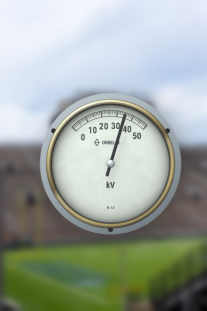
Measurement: 35 kV
